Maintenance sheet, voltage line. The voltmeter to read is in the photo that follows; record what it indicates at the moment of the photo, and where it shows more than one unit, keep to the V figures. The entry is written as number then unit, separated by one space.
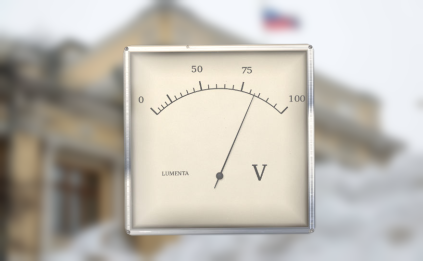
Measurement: 82.5 V
